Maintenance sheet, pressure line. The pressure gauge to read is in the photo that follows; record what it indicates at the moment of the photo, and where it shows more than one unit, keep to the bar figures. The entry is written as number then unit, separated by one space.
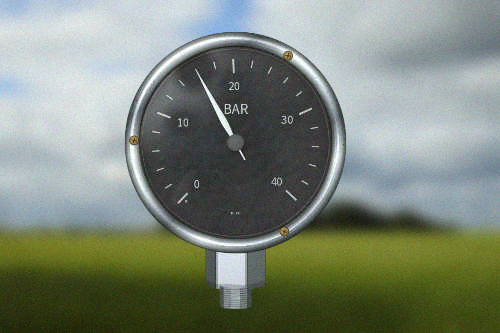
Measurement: 16 bar
